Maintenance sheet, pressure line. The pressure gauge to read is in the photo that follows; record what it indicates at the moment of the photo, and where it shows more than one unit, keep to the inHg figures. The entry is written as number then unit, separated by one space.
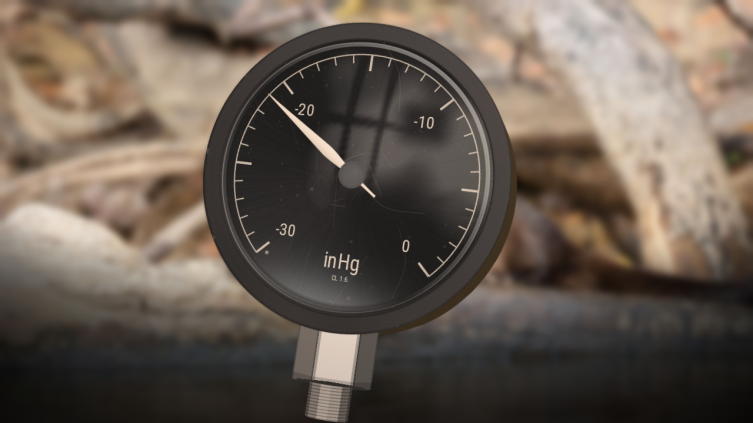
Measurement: -21 inHg
